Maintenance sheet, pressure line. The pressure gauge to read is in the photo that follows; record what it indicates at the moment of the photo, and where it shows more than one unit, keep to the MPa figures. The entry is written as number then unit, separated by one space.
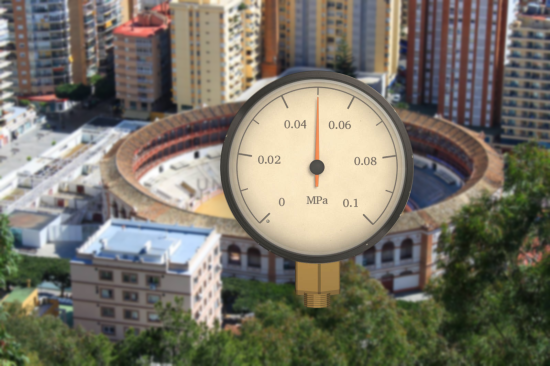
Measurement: 0.05 MPa
